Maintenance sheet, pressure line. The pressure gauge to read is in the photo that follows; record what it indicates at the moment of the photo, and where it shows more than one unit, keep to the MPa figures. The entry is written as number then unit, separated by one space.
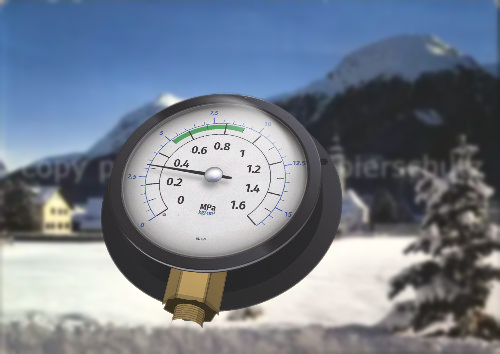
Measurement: 0.3 MPa
